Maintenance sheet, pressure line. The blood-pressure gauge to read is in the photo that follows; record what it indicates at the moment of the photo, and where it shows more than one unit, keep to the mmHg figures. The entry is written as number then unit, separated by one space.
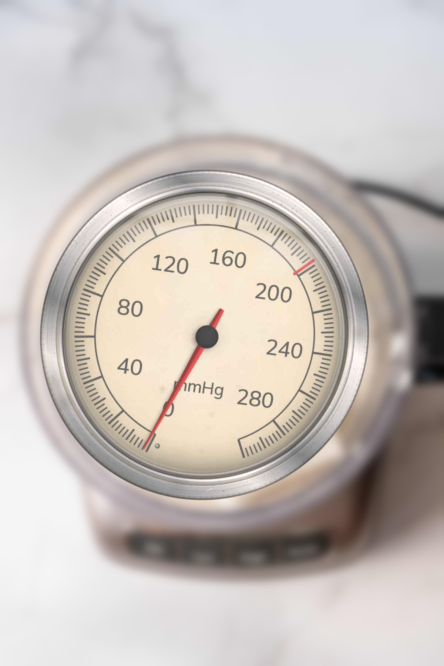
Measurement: 2 mmHg
